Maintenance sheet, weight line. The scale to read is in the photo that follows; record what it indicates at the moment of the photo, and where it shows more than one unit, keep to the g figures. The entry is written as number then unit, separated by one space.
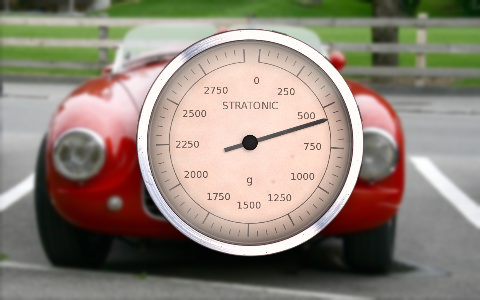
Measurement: 575 g
